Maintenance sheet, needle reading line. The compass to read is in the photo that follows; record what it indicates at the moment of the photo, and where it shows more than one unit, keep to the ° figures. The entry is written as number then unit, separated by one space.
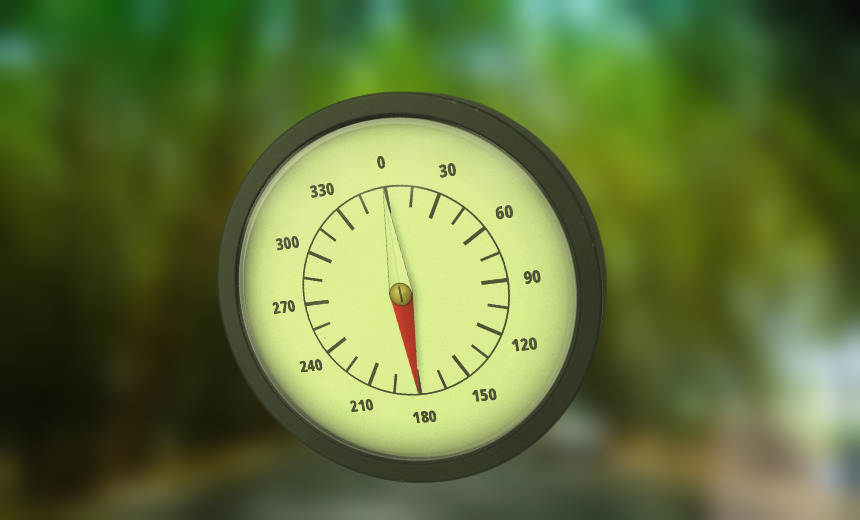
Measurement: 180 °
